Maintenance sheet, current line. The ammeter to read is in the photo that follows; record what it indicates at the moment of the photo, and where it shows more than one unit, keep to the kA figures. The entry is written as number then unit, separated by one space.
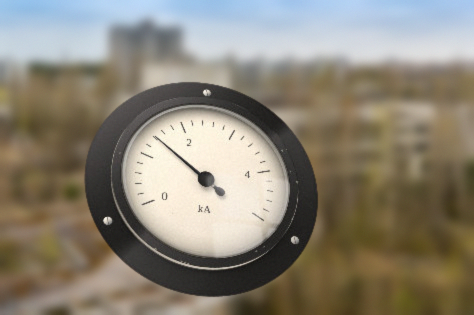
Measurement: 1.4 kA
